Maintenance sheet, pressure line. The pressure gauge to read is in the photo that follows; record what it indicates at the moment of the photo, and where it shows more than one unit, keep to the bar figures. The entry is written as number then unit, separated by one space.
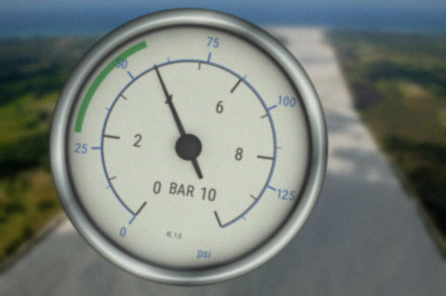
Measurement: 4 bar
